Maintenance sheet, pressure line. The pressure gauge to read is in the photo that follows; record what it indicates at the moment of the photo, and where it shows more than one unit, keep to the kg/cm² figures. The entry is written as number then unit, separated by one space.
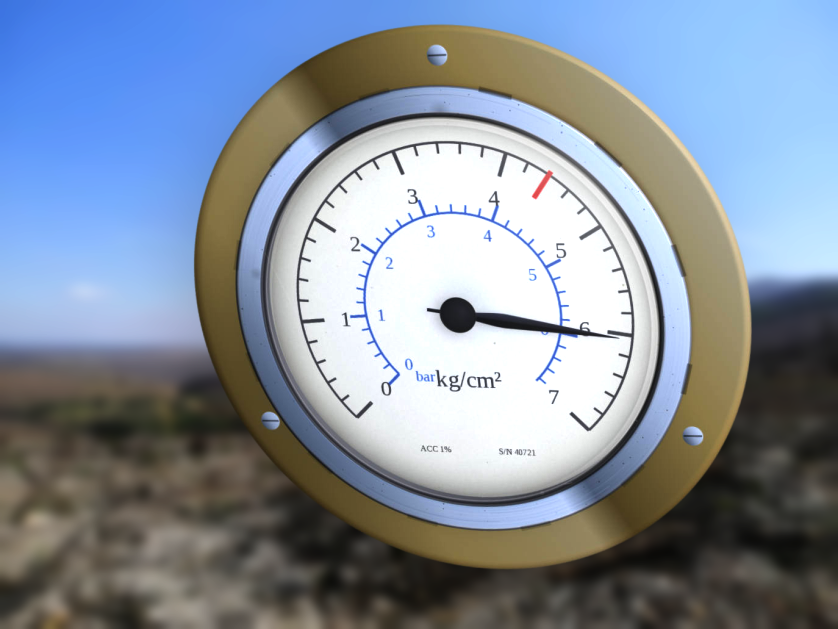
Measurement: 6 kg/cm²
